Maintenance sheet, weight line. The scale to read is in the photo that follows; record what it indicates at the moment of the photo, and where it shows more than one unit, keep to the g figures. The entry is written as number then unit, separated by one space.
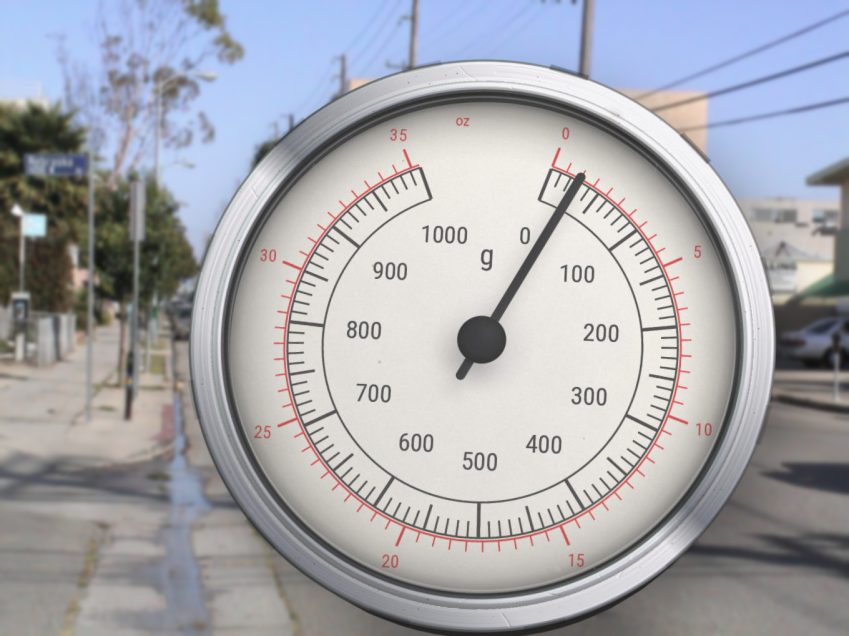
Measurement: 30 g
